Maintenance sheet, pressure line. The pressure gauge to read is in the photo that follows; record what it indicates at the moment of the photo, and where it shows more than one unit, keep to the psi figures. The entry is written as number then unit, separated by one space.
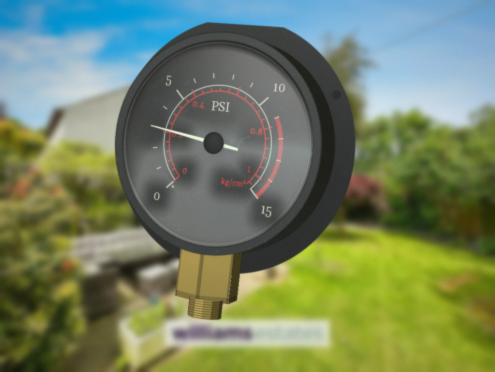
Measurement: 3 psi
